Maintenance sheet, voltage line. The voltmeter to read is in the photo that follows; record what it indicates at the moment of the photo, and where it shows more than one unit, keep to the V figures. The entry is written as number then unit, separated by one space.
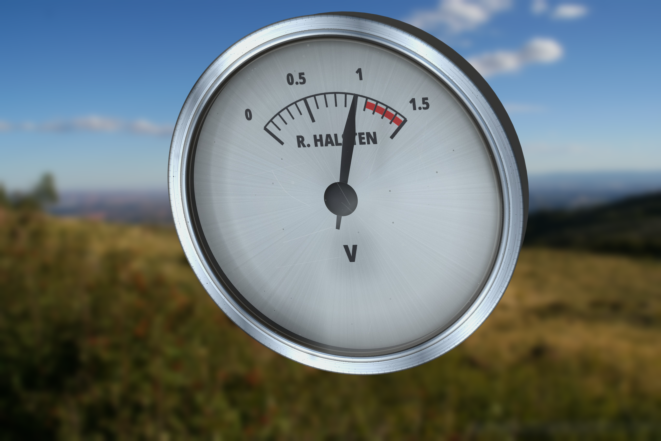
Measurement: 1 V
